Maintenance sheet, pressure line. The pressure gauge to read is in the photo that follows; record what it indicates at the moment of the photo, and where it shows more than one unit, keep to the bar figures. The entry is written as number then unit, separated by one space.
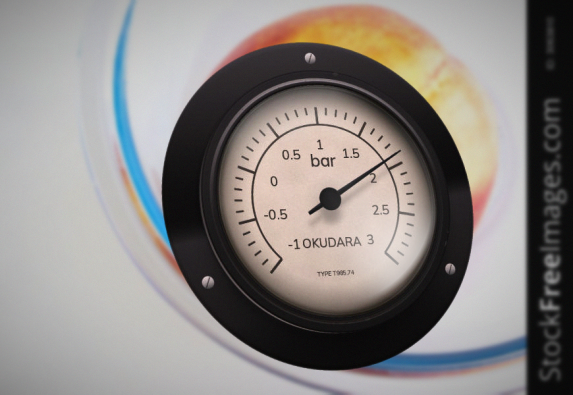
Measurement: 1.9 bar
